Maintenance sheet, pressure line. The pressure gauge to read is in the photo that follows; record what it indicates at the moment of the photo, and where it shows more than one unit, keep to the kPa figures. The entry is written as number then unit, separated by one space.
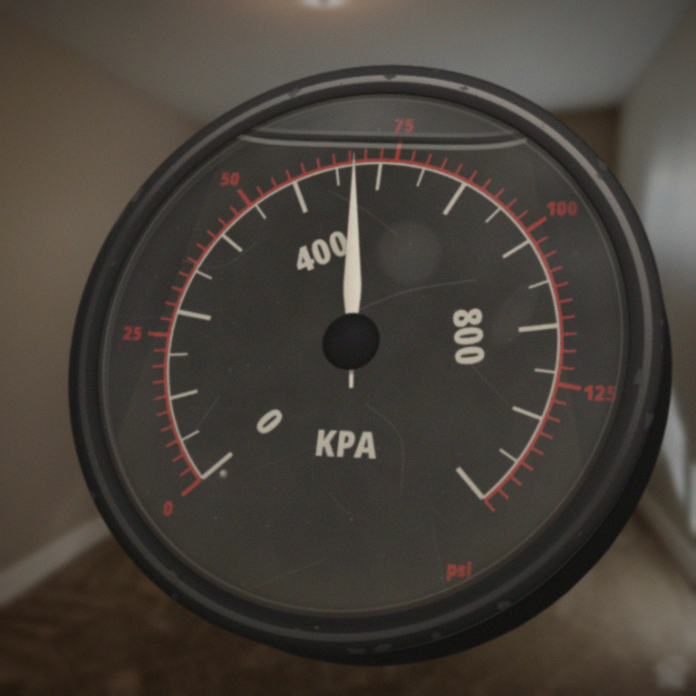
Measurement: 475 kPa
